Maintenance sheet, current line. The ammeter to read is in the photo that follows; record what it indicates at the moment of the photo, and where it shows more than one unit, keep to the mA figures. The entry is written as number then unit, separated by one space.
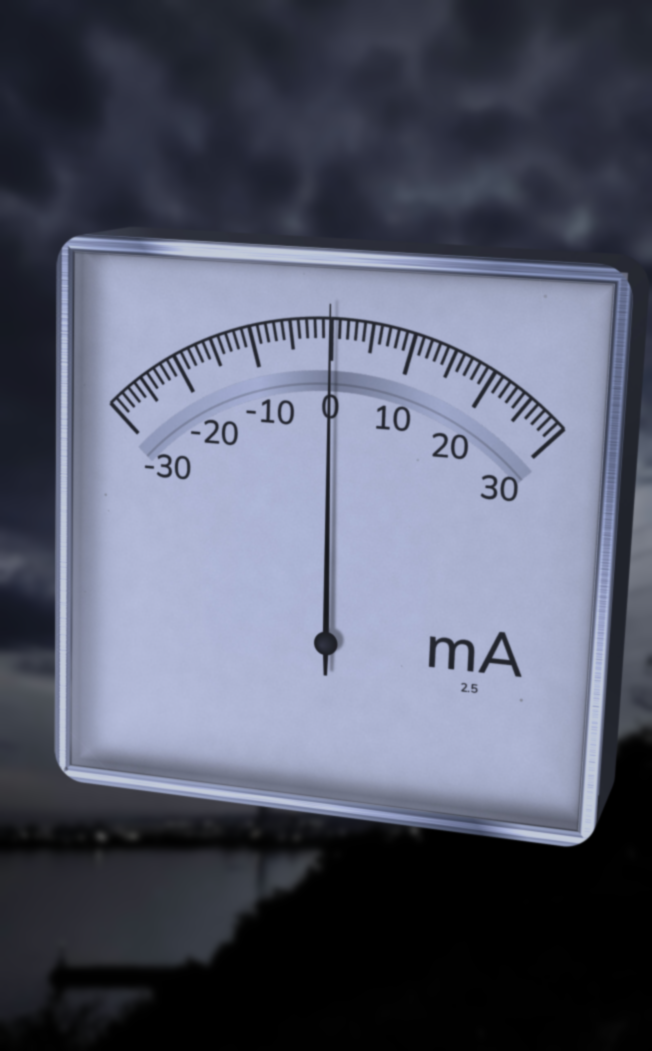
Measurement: 0 mA
